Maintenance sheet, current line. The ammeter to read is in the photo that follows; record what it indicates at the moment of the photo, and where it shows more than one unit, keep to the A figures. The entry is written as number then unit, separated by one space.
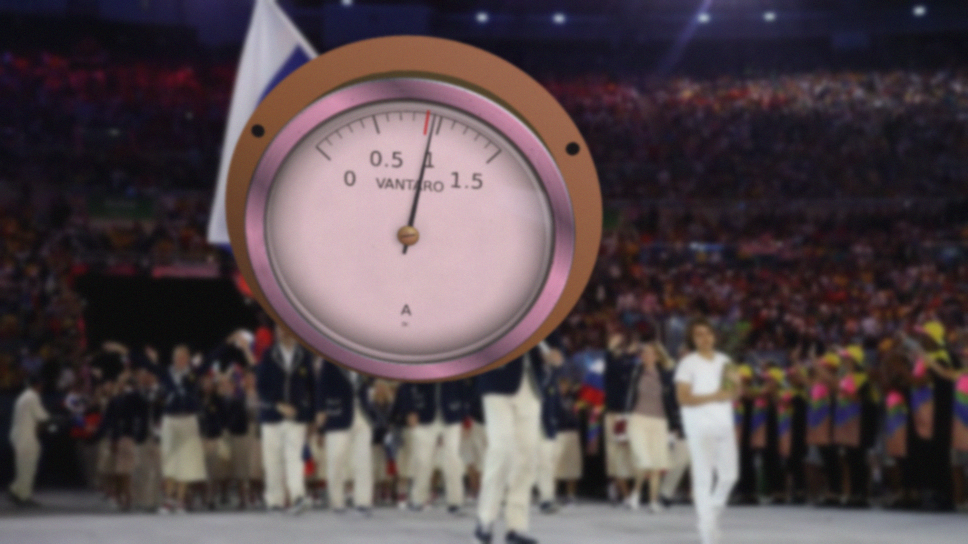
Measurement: 0.95 A
